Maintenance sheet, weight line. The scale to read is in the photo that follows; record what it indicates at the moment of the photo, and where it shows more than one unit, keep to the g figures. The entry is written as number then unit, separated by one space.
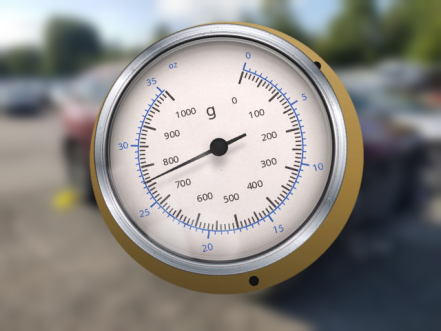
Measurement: 760 g
